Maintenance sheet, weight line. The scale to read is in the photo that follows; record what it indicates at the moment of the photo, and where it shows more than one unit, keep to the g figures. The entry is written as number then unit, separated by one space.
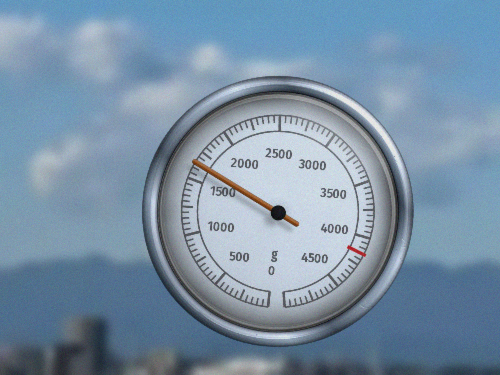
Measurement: 1650 g
